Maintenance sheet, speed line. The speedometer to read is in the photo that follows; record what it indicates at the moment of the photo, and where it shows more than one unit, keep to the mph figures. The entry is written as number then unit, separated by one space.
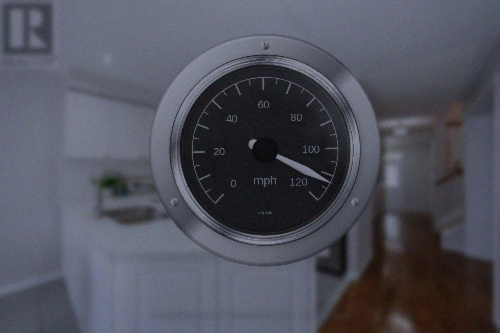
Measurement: 112.5 mph
